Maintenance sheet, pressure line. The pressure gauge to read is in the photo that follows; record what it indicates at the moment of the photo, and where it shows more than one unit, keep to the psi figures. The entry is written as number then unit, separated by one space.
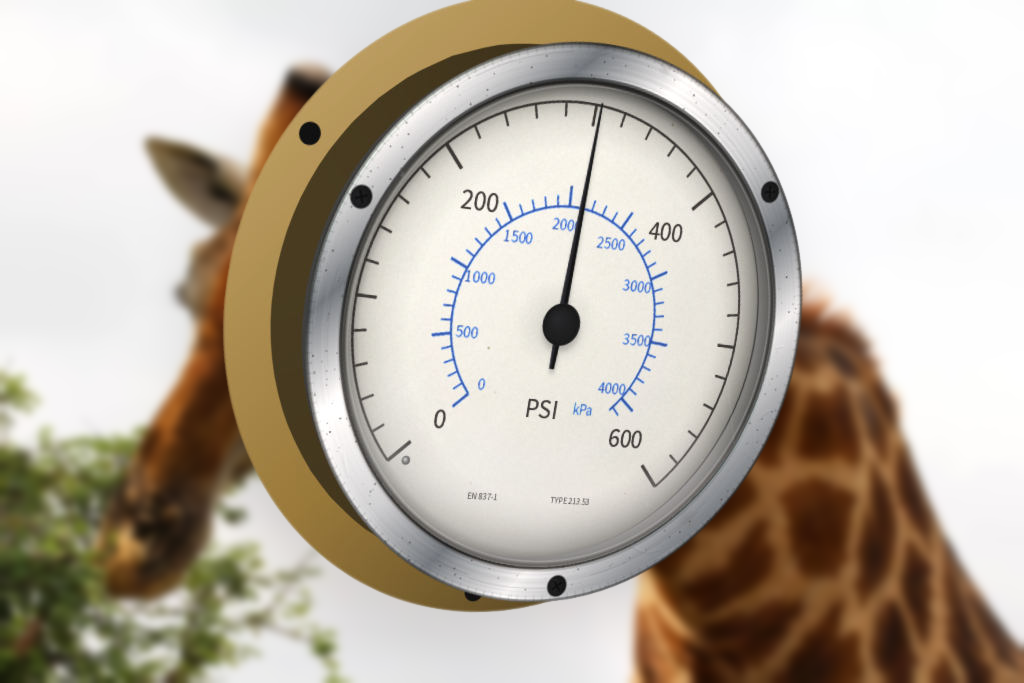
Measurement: 300 psi
